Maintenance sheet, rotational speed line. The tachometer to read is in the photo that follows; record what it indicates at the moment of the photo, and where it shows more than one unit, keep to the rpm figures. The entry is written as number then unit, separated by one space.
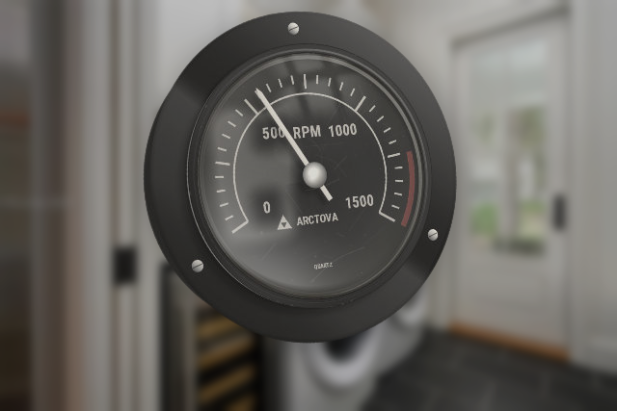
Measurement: 550 rpm
